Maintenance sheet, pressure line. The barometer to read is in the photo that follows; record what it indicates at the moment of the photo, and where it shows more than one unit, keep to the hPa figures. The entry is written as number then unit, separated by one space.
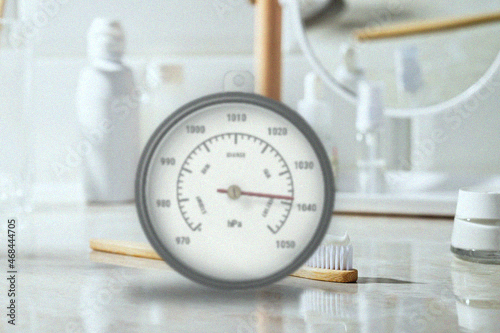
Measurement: 1038 hPa
